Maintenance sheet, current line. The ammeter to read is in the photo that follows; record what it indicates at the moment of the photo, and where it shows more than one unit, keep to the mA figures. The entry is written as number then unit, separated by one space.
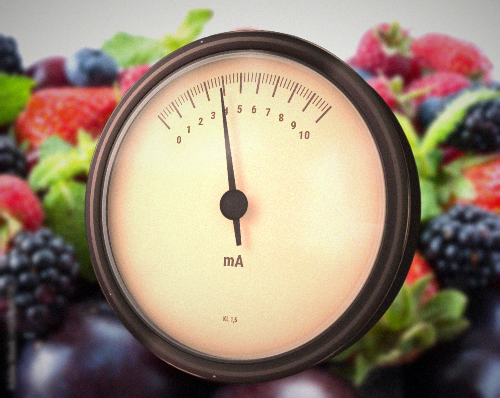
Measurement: 4 mA
